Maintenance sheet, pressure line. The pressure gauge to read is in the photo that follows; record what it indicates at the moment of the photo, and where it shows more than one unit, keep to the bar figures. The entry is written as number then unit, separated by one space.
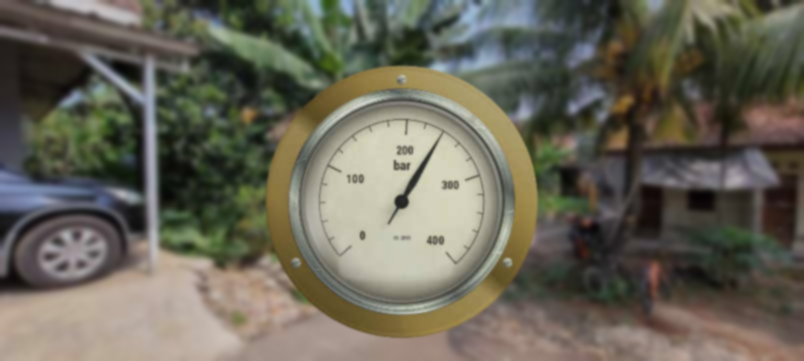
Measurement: 240 bar
